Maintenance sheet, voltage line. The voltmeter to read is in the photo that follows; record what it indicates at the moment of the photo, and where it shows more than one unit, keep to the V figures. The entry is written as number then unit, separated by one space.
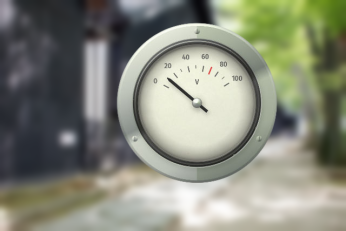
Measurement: 10 V
